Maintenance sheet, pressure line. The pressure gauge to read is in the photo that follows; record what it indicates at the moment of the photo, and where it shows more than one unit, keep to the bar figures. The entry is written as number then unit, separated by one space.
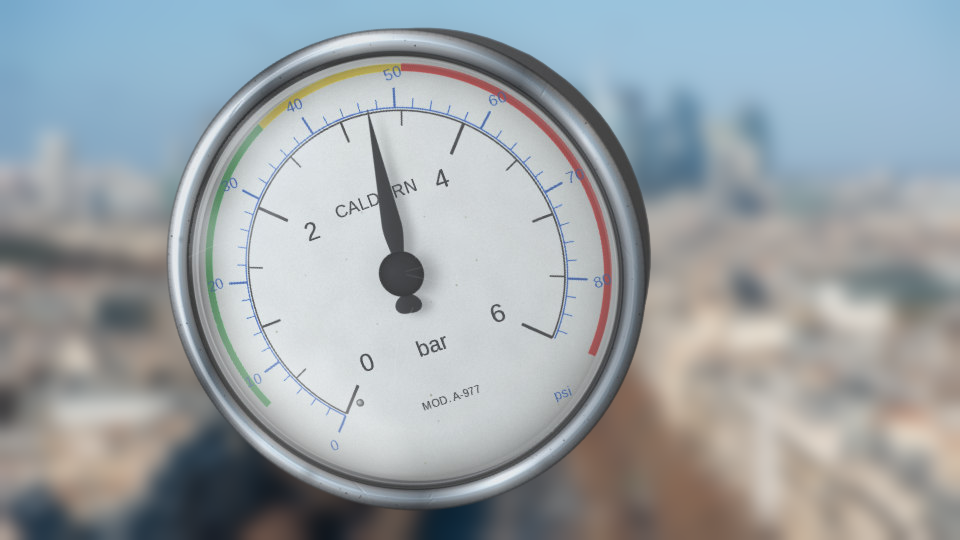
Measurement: 3.25 bar
